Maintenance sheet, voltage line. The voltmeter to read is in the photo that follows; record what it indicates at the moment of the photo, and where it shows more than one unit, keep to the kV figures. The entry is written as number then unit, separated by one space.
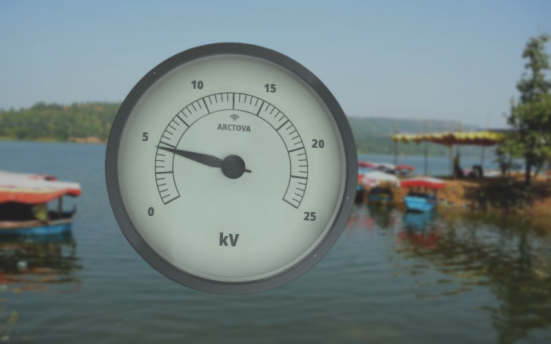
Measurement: 4.5 kV
